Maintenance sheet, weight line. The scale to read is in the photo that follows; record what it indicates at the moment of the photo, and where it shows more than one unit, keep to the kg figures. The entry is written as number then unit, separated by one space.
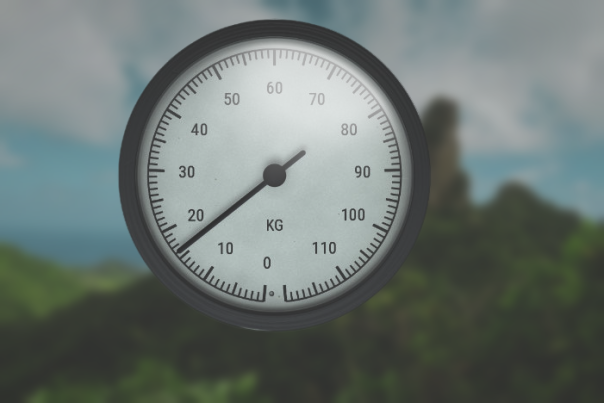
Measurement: 16 kg
